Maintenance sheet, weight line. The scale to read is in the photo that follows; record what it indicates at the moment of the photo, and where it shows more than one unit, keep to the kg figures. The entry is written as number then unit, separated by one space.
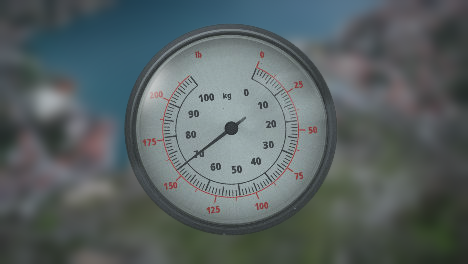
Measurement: 70 kg
